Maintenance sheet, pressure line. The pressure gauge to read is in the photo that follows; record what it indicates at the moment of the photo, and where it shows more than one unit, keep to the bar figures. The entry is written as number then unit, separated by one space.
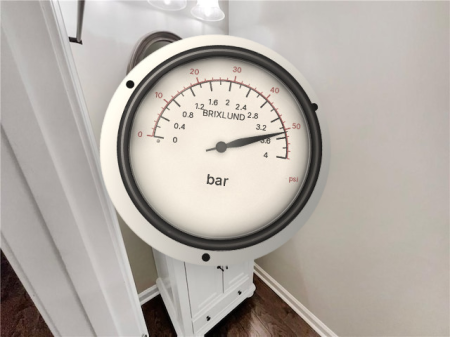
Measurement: 3.5 bar
